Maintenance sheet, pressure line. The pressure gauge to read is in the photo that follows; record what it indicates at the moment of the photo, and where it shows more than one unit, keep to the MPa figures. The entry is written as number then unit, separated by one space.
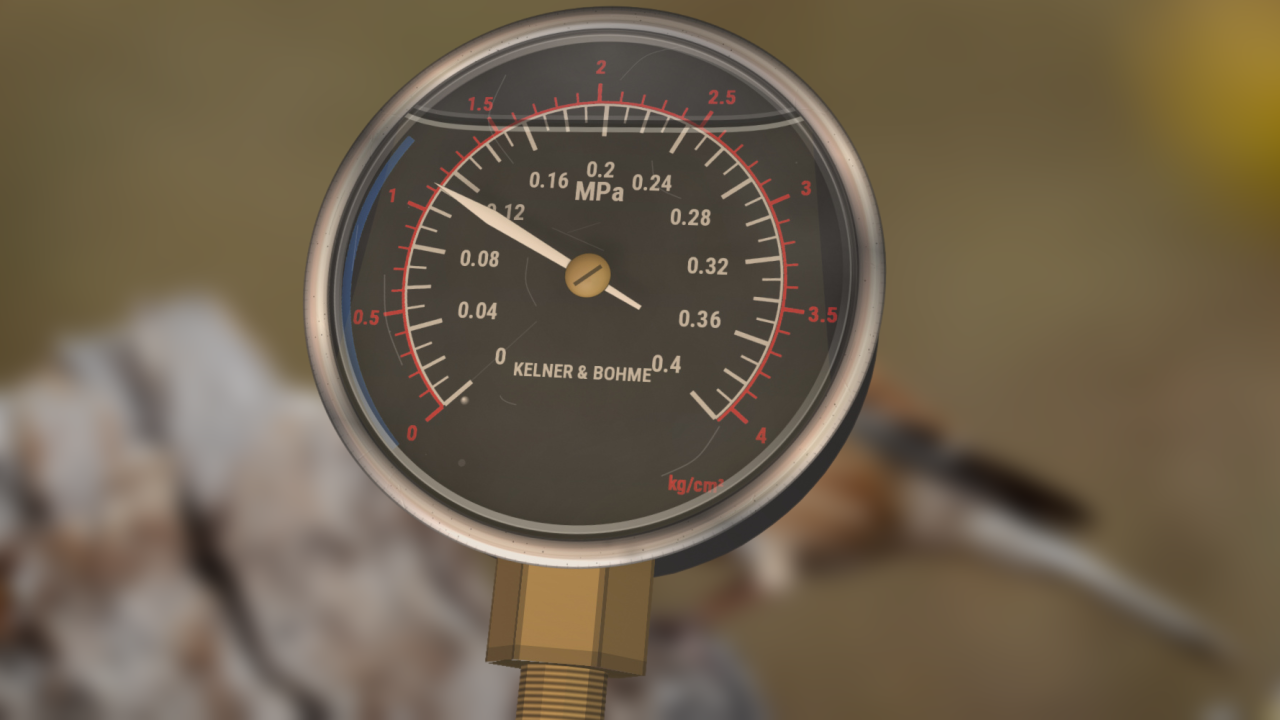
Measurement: 0.11 MPa
